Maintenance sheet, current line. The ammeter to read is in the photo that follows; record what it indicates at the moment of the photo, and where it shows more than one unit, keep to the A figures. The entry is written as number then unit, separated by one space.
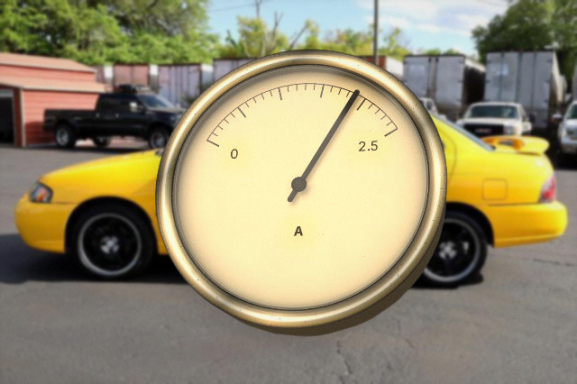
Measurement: 1.9 A
